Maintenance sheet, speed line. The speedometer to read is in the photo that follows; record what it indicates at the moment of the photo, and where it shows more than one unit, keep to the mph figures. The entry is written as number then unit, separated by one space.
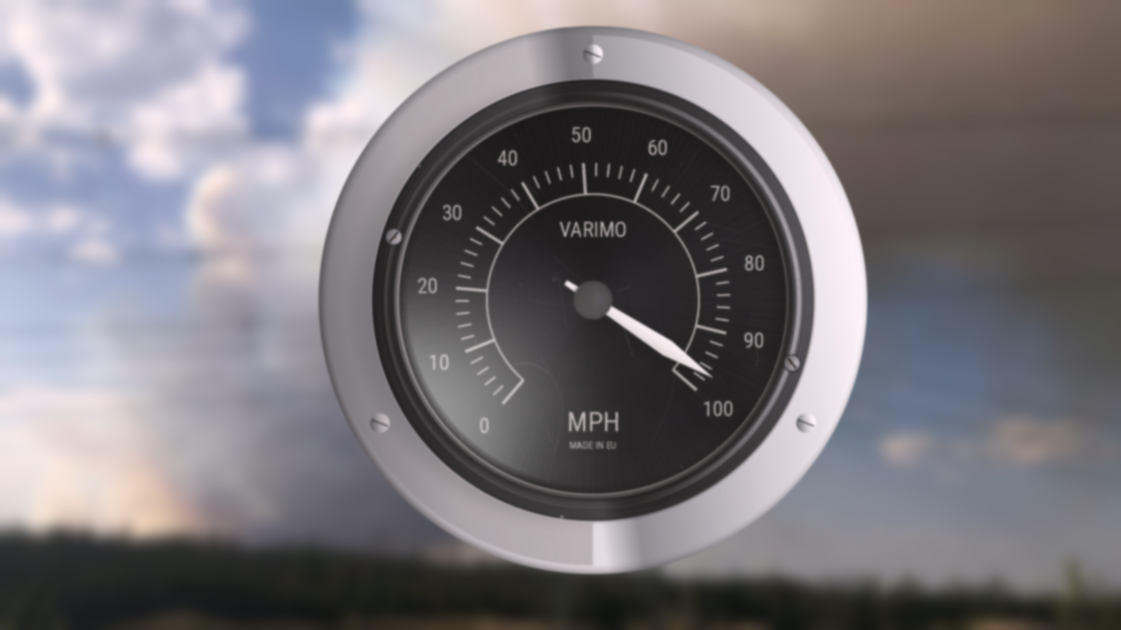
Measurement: 97 mph
